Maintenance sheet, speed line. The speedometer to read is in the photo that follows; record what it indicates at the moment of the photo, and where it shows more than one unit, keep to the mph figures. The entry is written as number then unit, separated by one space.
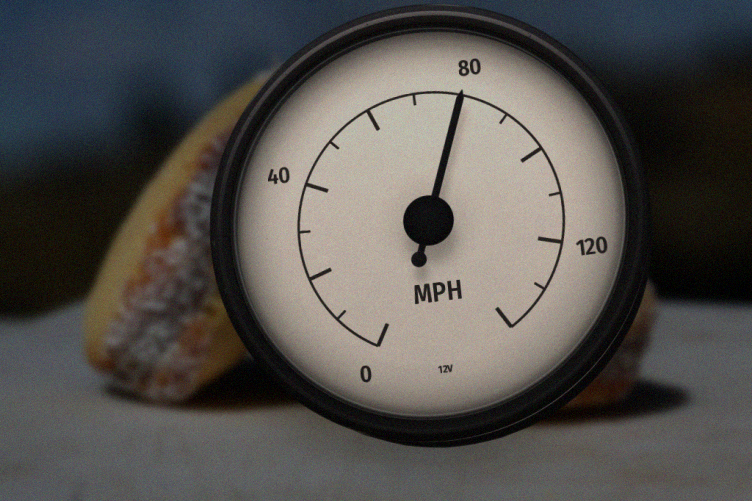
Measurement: 80 mph
